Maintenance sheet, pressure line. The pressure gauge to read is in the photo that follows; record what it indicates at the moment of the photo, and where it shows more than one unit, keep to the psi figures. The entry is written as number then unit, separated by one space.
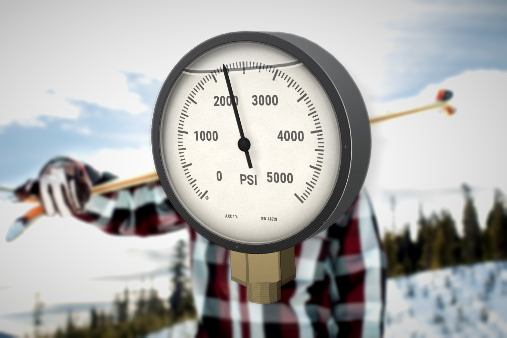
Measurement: 2250 psi
